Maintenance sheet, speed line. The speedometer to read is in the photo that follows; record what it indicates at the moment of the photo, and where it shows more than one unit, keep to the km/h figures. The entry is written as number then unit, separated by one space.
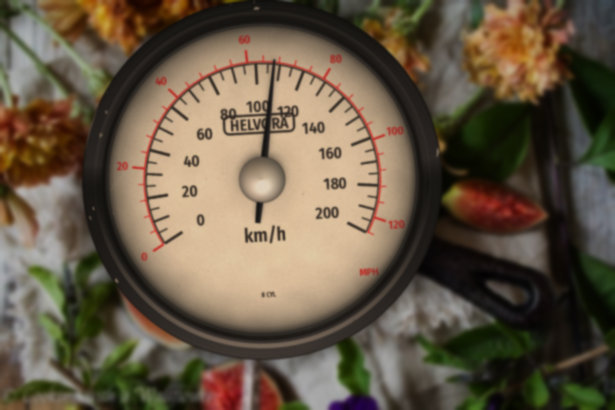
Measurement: 107.5 km/h
